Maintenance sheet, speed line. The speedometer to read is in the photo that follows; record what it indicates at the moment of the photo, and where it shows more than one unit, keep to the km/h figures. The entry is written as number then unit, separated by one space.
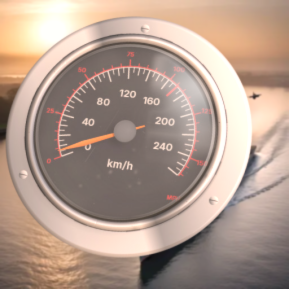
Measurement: 5 km/h
